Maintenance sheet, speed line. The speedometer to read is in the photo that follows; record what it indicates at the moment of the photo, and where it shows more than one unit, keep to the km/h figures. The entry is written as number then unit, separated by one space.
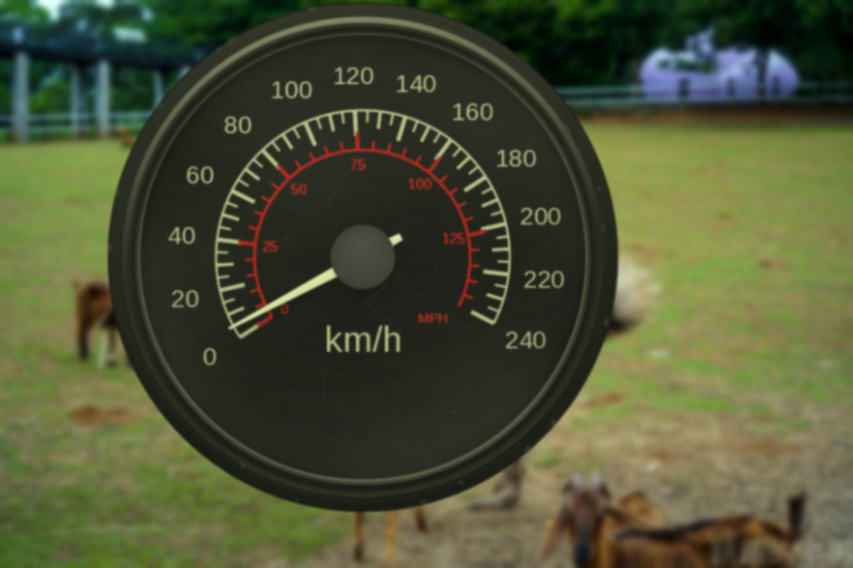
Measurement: 5 km/h
